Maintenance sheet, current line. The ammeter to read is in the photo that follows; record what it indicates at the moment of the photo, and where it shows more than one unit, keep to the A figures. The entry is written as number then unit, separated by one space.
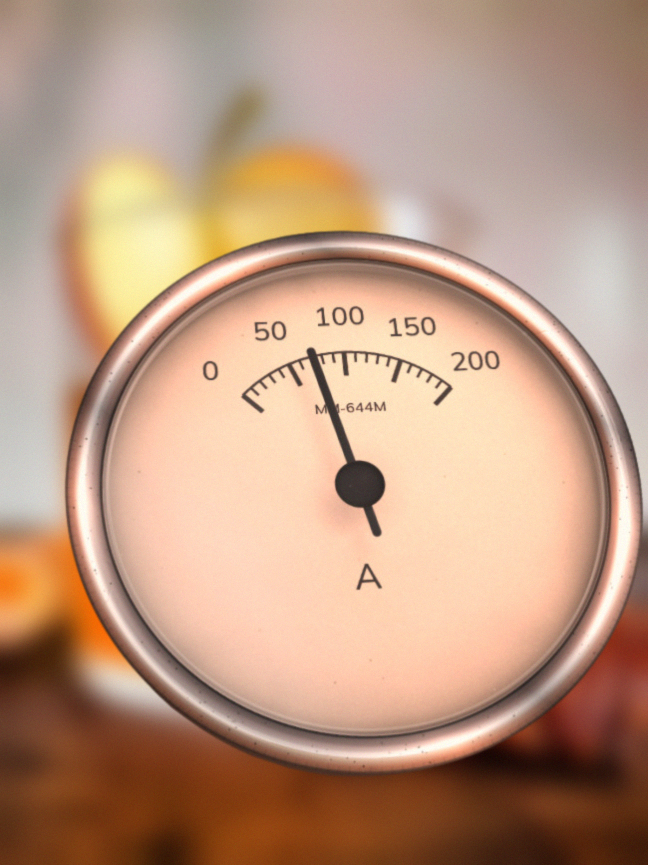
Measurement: 70 A
